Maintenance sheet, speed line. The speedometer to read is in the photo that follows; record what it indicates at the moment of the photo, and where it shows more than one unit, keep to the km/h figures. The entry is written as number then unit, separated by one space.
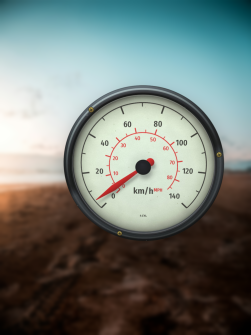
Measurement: 5 km/h
